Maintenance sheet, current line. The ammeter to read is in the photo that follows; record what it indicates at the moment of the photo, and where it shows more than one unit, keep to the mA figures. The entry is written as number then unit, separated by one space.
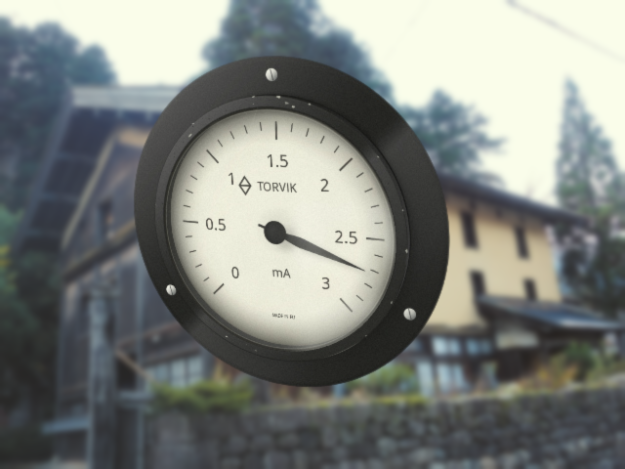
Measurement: 2.7 mA
